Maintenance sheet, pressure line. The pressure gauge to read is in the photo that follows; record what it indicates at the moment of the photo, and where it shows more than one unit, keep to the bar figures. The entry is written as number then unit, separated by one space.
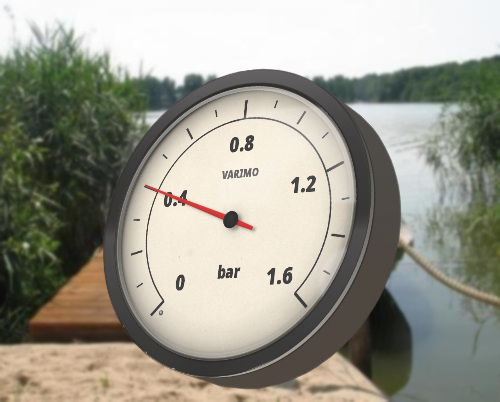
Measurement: 0.4 bar
